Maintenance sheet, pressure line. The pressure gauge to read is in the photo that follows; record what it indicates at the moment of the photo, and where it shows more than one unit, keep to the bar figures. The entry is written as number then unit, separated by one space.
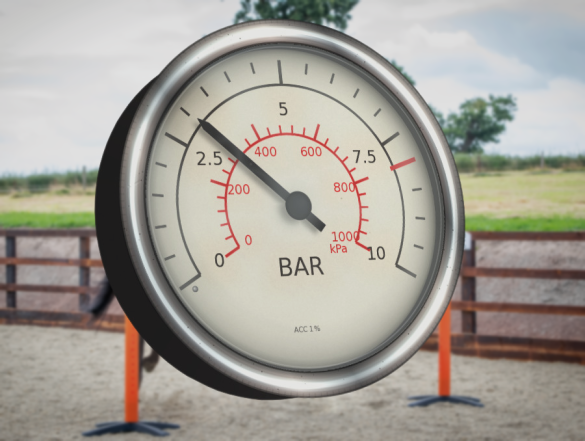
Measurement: 3 bar
